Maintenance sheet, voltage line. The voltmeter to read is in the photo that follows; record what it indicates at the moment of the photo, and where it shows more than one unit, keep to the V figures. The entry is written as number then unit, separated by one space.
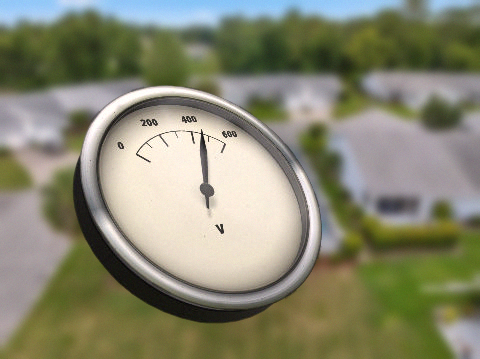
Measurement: 450 V
